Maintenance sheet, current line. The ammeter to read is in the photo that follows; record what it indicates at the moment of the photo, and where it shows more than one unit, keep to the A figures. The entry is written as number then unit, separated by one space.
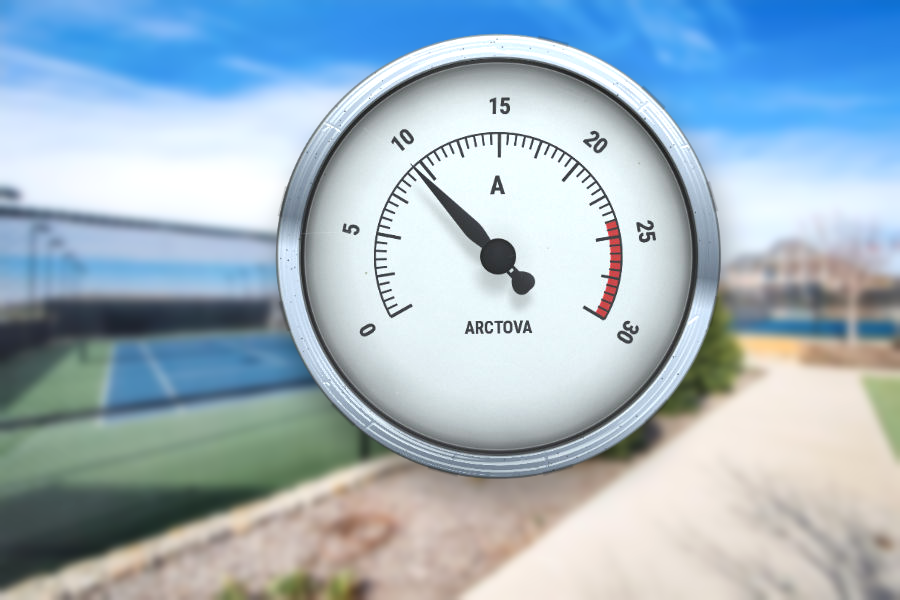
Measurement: 9.5 A
